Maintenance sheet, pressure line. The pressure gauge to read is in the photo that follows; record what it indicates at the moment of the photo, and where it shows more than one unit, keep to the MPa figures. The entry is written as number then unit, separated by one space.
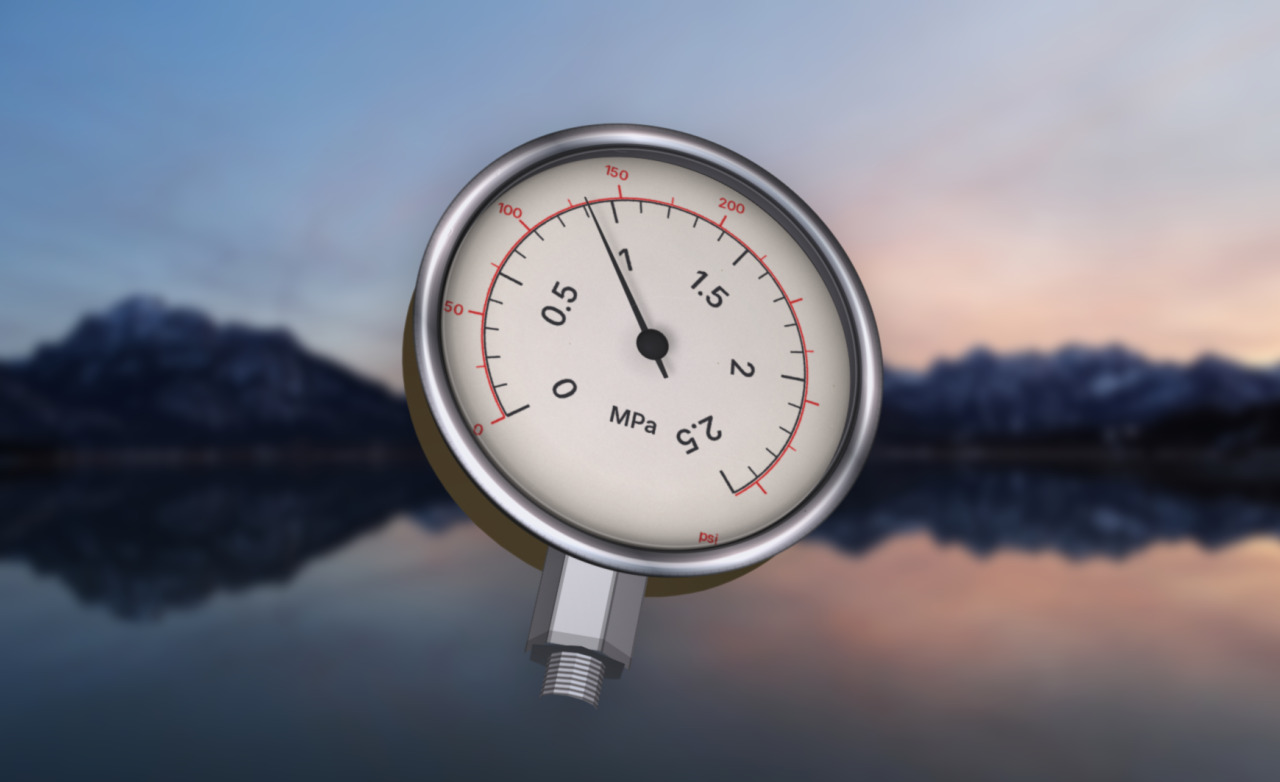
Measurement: 0.9 MPa
